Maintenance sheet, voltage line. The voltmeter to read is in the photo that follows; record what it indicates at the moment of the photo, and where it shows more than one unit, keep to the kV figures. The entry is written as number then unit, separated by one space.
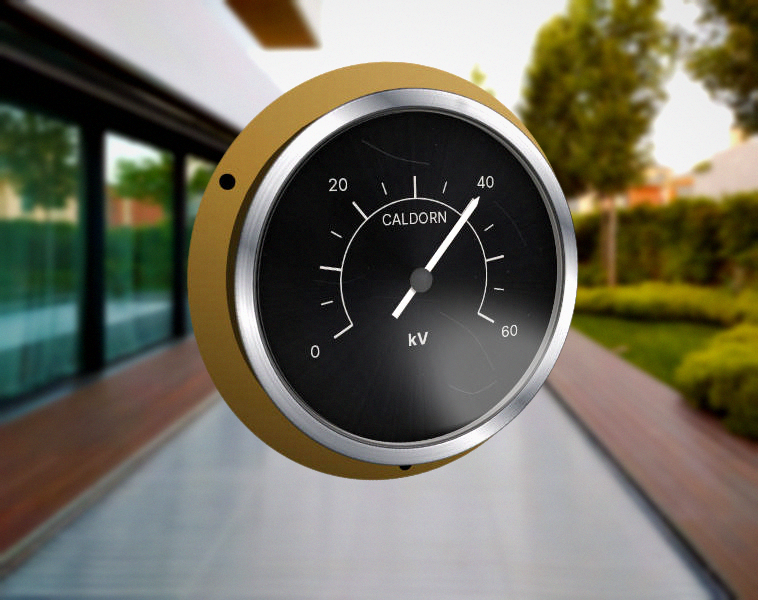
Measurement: 40 kV
